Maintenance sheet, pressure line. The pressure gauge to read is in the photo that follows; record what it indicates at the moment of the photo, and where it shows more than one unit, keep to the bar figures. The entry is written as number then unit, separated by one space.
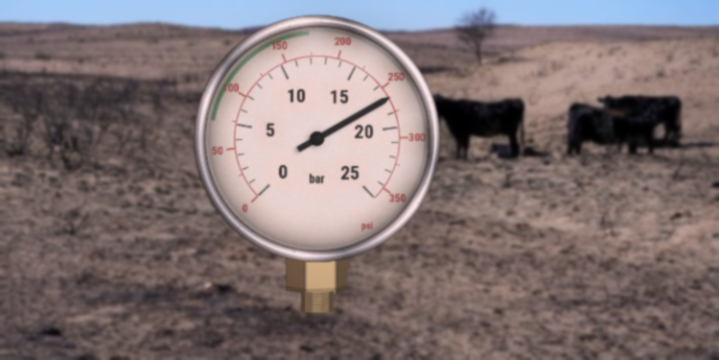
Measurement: 18 bar
